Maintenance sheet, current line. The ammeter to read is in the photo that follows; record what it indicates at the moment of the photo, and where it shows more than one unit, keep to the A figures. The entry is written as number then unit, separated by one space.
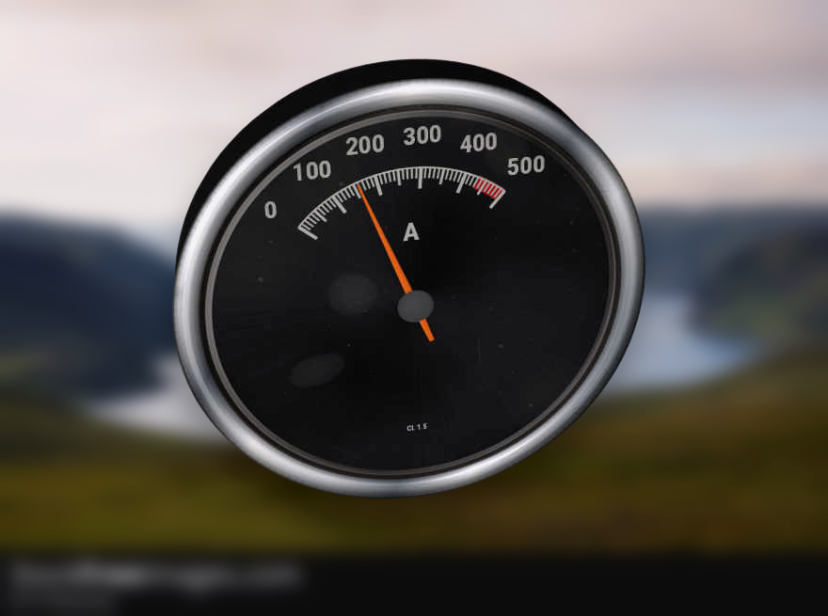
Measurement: 160 A
